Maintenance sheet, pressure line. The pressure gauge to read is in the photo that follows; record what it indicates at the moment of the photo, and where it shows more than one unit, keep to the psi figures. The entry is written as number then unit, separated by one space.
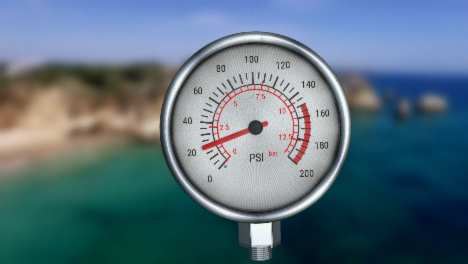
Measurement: 20 psi
